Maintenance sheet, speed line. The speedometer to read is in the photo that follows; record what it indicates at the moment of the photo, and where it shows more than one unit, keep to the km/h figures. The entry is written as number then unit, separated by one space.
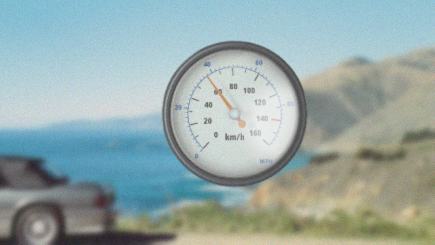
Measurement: 60 km/h
